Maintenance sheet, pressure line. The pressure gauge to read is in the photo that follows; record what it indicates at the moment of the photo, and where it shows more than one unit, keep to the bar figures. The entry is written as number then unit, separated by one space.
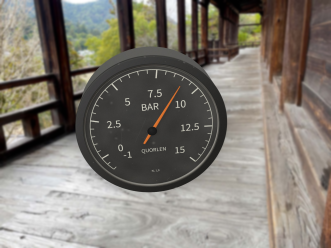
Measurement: 9 bar
